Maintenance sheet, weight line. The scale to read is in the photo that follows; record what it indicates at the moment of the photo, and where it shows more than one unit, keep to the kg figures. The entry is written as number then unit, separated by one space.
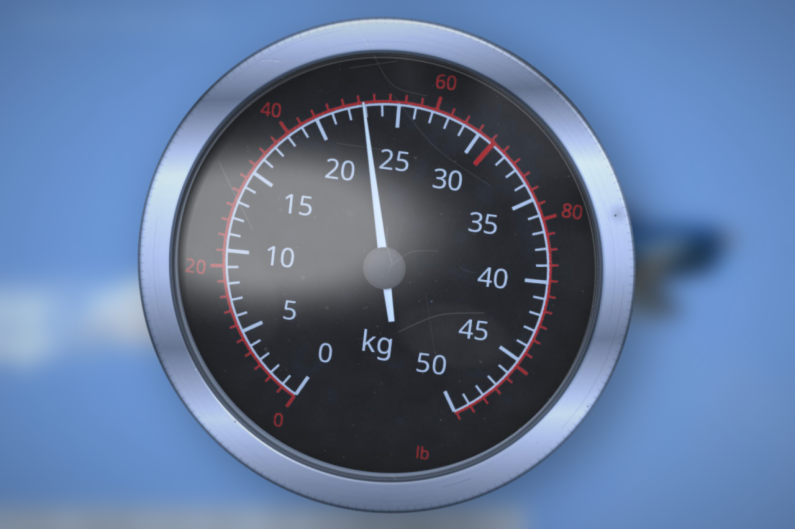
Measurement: 23 kg
